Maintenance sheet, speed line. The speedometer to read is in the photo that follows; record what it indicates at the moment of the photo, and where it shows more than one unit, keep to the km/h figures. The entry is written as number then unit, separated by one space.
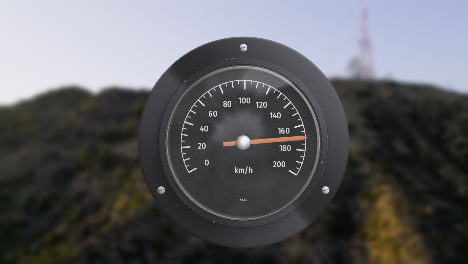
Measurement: 170 km/h
